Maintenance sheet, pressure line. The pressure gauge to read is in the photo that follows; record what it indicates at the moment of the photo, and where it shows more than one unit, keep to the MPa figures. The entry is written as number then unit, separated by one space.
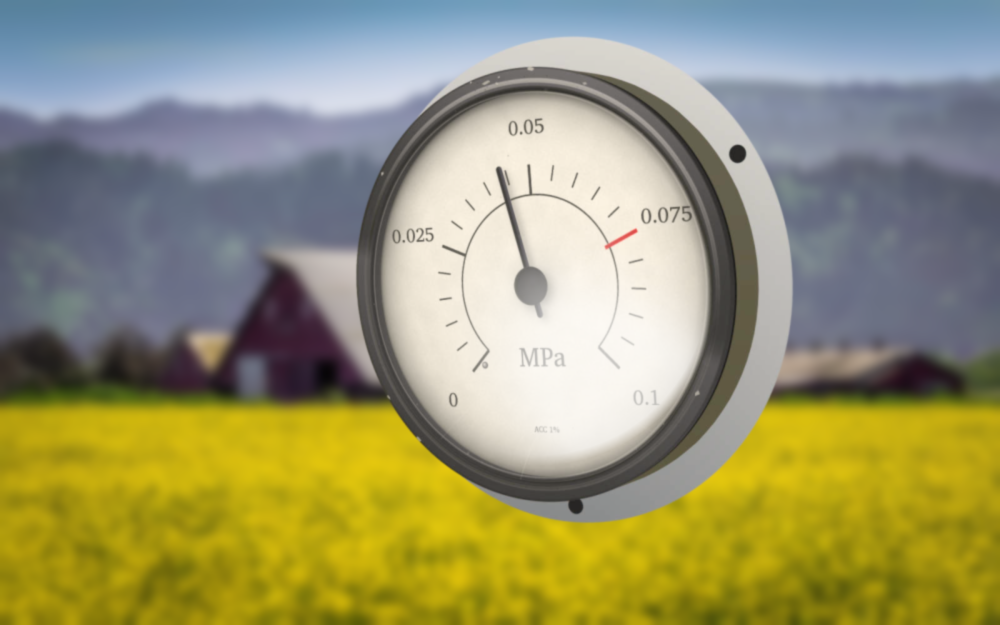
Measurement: 0.045 MPa
